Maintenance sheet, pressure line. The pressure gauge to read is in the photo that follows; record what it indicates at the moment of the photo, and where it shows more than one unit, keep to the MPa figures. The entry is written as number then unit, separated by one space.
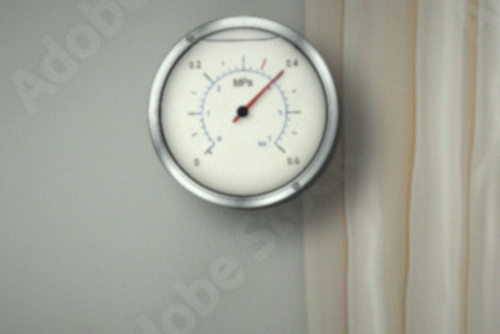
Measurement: 0.4 MPa
